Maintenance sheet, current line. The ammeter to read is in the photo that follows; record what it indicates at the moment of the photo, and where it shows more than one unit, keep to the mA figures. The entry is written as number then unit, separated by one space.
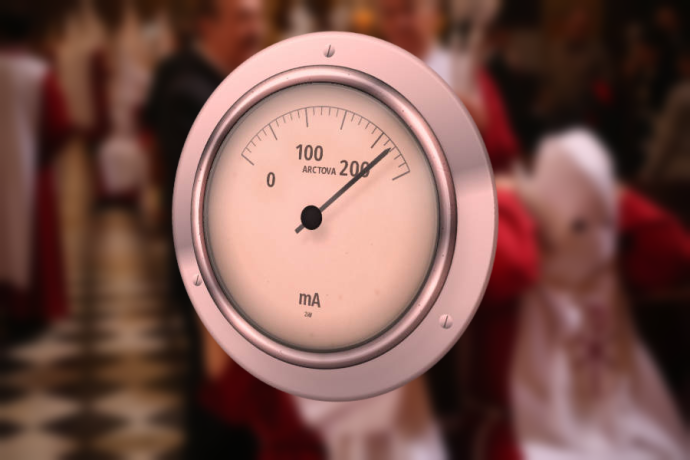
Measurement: 220 mA
